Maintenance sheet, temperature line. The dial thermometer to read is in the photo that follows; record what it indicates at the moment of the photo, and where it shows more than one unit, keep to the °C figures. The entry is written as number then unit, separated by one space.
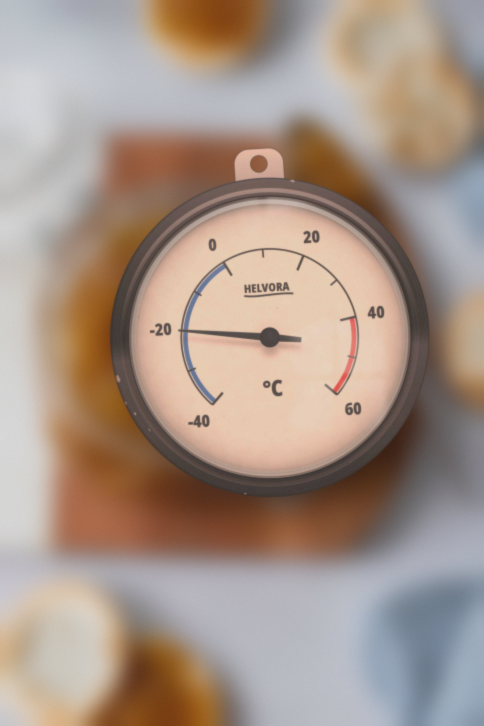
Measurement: -20 °C
